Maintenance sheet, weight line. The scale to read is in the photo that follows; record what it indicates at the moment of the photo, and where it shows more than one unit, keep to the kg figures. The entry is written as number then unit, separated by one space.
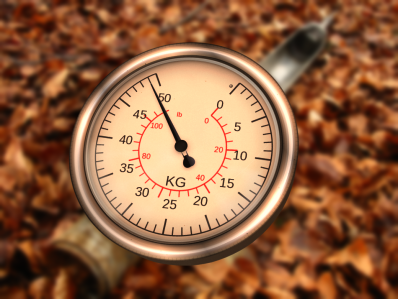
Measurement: 49 kg
